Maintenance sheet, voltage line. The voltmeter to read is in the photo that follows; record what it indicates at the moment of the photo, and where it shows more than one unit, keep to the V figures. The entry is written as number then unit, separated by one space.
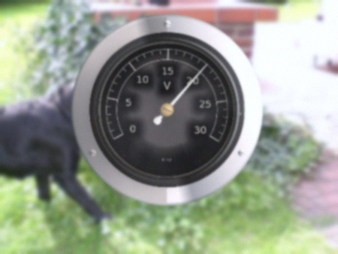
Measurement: 20 V
